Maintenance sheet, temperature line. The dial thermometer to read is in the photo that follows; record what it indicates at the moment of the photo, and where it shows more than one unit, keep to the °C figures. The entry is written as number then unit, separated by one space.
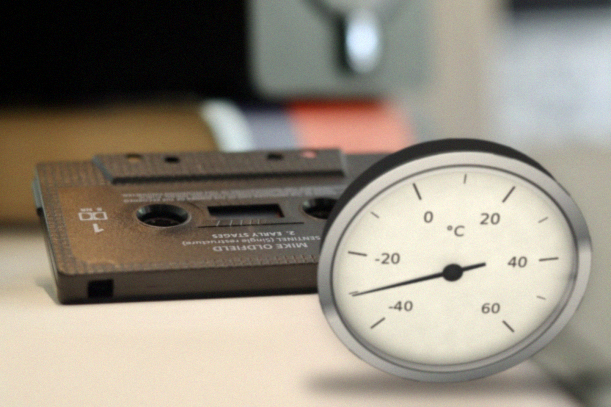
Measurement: -30 °C
